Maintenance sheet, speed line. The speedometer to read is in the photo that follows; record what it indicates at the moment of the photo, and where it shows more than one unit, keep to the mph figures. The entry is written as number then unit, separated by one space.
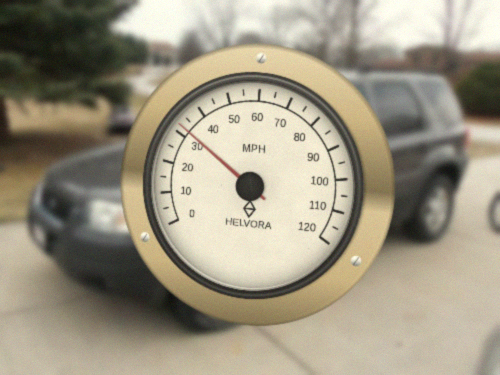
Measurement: 32.5 mph
